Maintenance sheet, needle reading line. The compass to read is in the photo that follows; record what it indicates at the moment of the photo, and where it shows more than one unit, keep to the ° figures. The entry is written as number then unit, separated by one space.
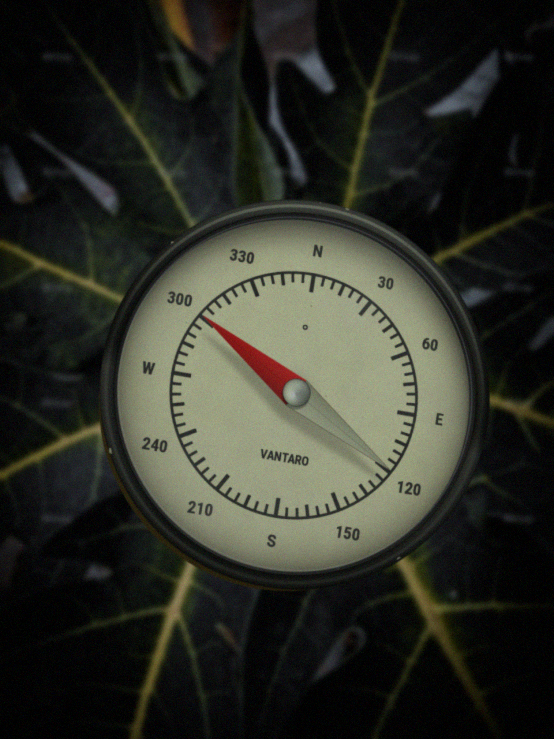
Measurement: 300 °
